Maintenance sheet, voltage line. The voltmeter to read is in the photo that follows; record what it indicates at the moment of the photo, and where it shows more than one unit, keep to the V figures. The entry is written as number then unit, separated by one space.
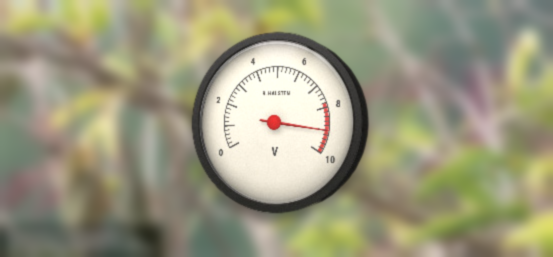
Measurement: 9 V
